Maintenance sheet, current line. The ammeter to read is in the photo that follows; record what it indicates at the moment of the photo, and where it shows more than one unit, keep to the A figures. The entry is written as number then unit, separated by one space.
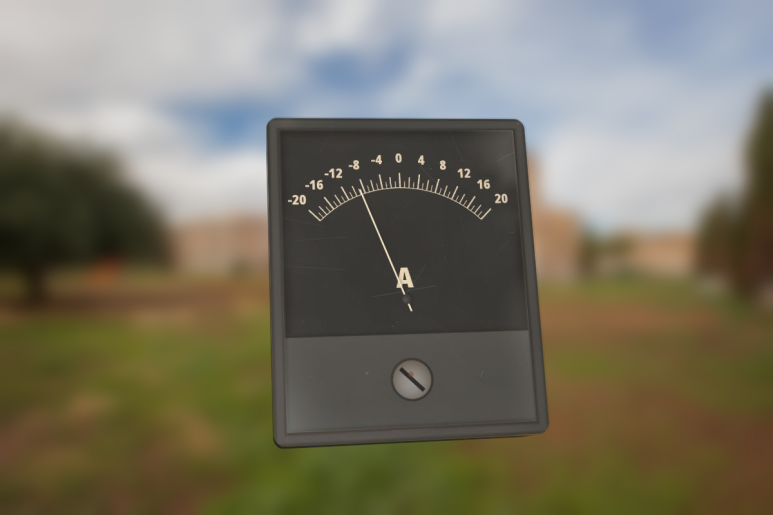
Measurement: -9 A
